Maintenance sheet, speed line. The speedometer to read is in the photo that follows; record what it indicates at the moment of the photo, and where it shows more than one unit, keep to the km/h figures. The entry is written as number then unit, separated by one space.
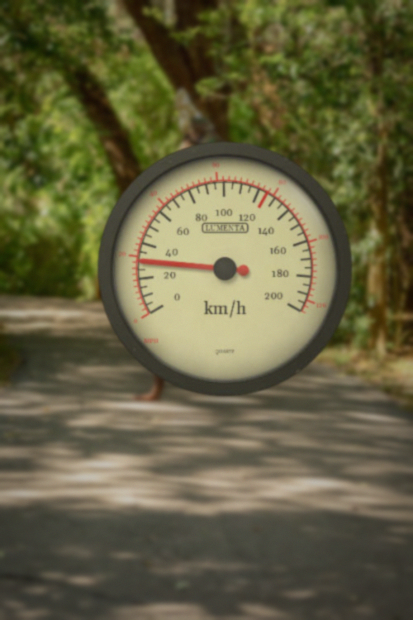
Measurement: 30 km/h
